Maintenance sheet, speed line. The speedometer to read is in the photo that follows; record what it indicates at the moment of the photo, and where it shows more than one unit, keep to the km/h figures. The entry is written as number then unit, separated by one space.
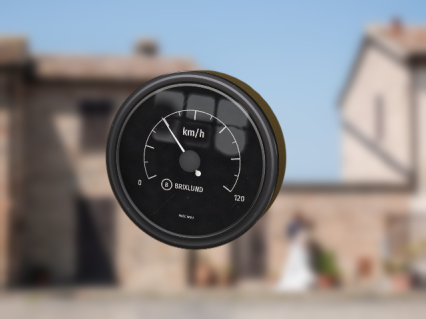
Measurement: 40 km/h
